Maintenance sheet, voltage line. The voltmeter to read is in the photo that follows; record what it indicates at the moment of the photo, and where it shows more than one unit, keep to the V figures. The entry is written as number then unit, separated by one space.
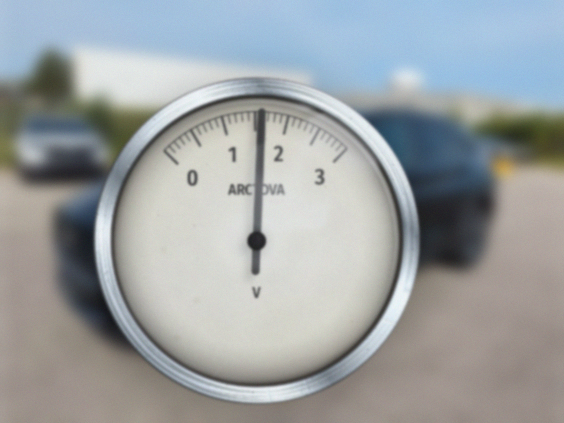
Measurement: 1.6 V
